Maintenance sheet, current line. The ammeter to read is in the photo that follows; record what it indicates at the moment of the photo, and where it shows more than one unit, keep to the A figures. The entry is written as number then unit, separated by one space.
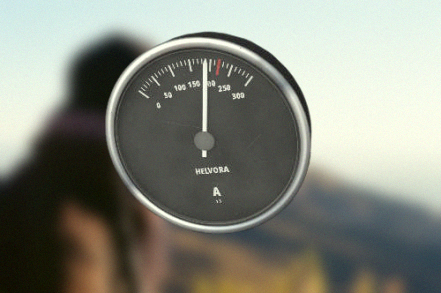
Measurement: 190 A
